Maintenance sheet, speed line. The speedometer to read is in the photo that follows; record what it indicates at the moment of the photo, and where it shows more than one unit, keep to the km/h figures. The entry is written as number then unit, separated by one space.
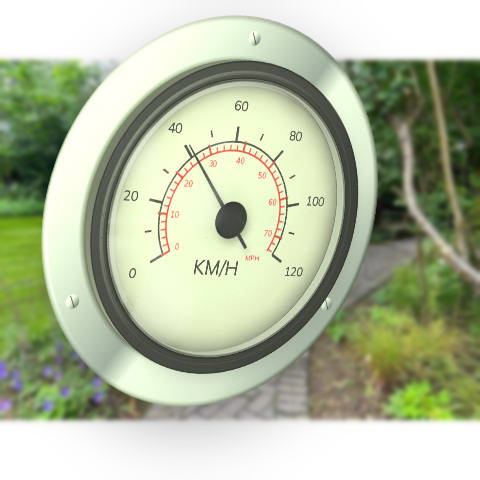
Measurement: 40 km/h
